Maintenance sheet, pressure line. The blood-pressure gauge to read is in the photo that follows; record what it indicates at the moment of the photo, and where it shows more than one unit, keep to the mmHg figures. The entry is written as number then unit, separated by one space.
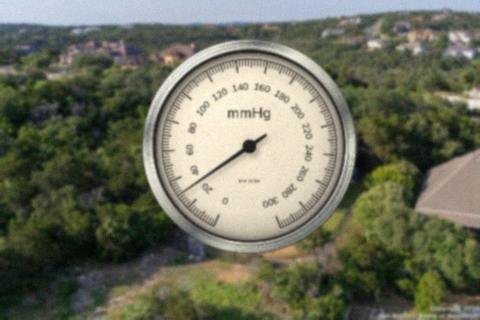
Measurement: 30 mmHg
